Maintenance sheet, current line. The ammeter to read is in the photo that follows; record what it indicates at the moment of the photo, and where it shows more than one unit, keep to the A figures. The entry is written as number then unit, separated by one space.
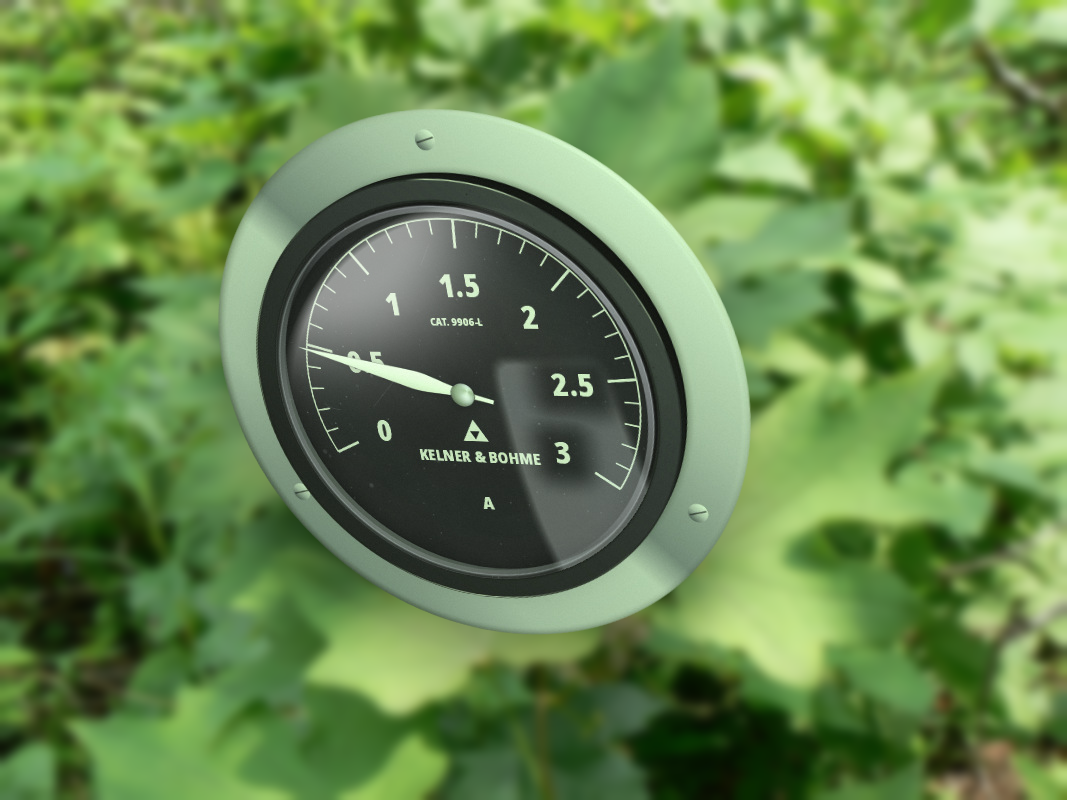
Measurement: 0.5 A
